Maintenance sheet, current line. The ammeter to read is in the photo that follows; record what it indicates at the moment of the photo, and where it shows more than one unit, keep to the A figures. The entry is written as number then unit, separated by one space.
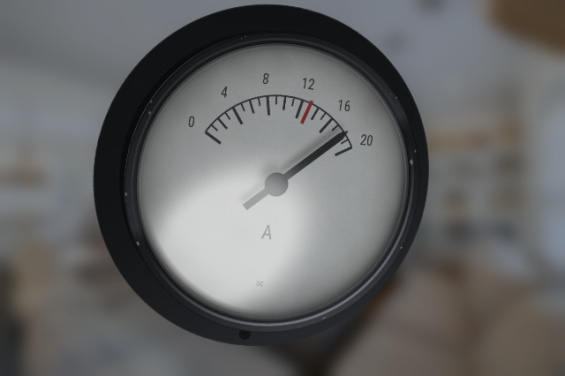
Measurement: 18 A
